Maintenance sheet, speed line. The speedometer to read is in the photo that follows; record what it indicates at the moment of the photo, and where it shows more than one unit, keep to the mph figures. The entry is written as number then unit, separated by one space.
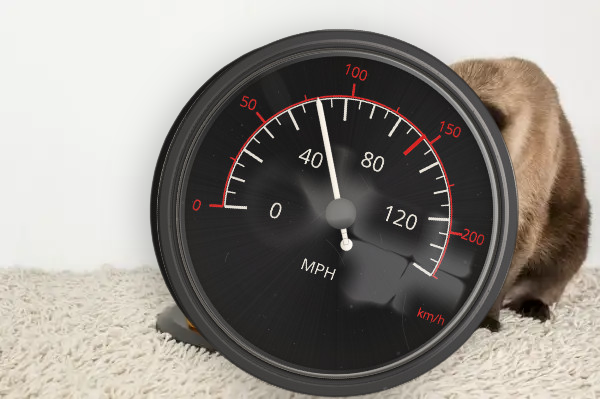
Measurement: 50 mph
